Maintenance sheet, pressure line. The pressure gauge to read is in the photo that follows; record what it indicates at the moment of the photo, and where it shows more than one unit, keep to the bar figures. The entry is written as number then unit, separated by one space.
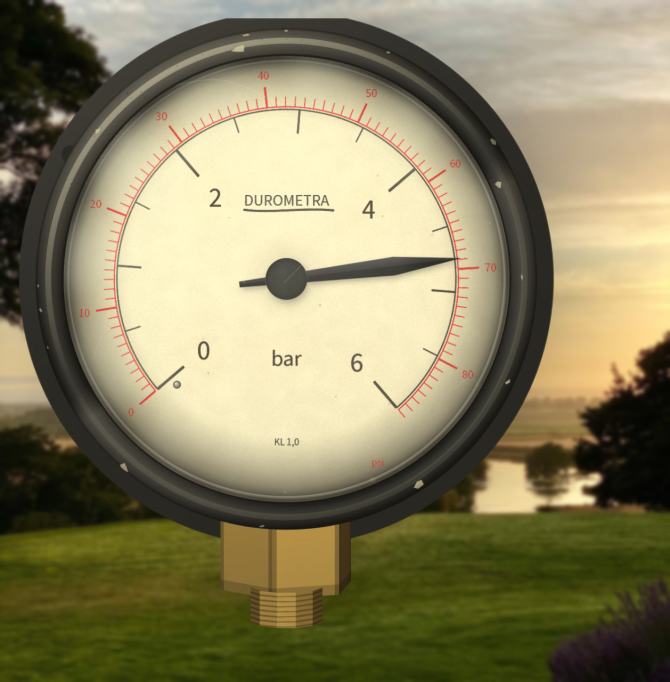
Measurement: 4.75 bar
